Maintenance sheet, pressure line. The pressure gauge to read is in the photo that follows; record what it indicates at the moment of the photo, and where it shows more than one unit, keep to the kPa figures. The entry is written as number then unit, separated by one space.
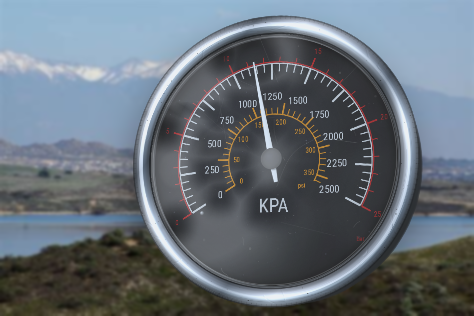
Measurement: 1150 kPa
